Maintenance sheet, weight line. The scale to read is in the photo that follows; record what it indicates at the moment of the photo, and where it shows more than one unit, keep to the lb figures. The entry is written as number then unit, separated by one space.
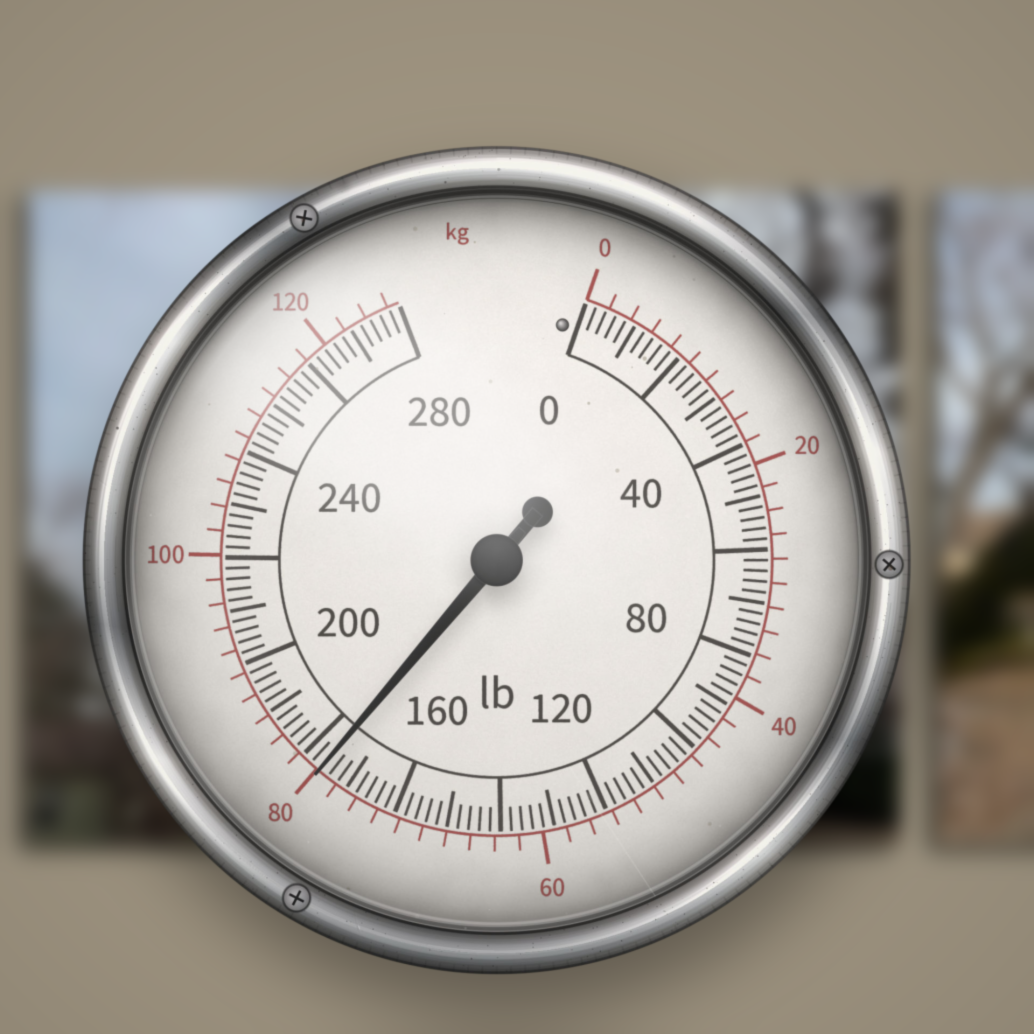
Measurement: 176 lb
